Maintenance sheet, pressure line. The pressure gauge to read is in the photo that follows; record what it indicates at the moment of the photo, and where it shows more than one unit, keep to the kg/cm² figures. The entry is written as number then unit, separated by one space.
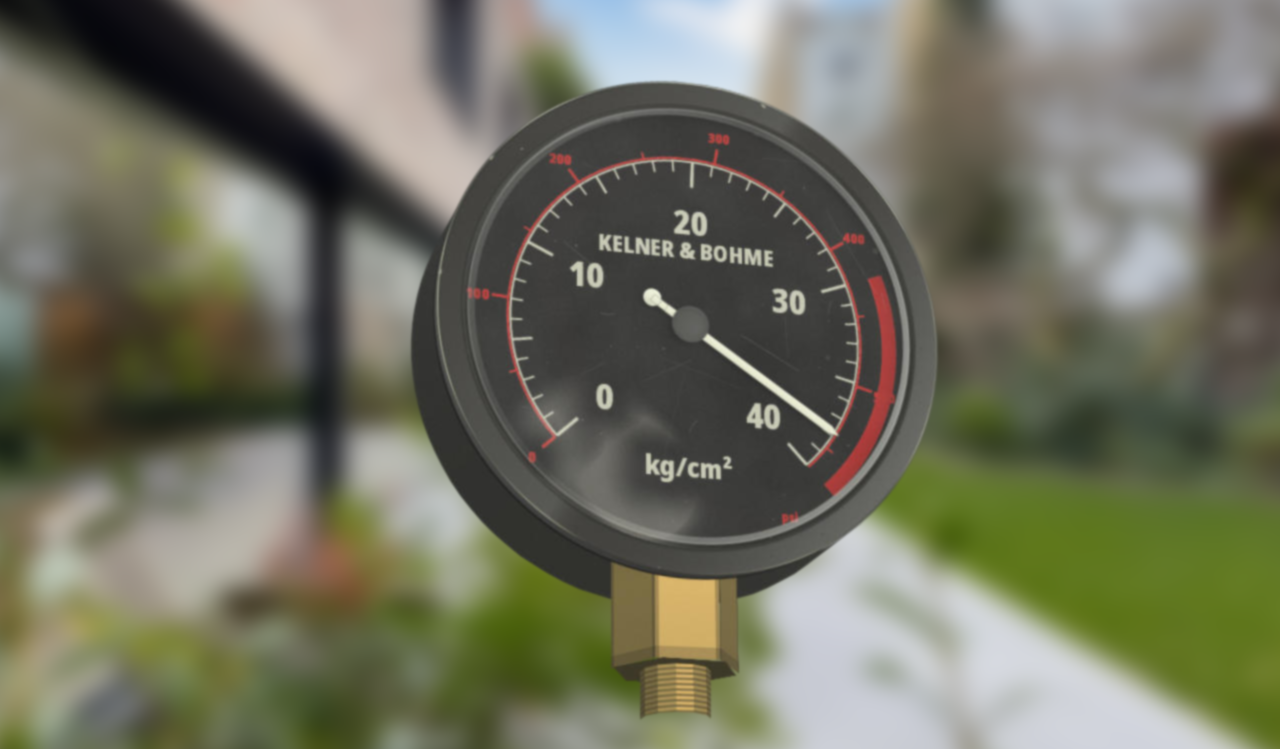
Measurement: 38 kg/cm²
